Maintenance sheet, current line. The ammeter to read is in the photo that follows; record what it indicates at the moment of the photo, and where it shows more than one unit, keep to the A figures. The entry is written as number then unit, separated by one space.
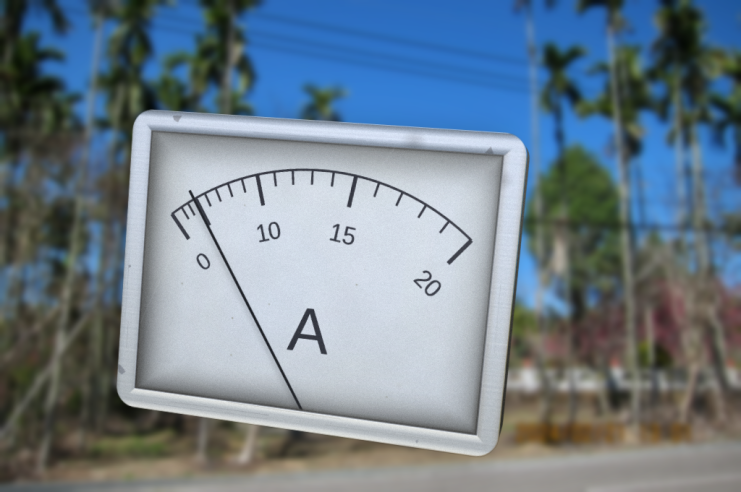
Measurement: 5 A
